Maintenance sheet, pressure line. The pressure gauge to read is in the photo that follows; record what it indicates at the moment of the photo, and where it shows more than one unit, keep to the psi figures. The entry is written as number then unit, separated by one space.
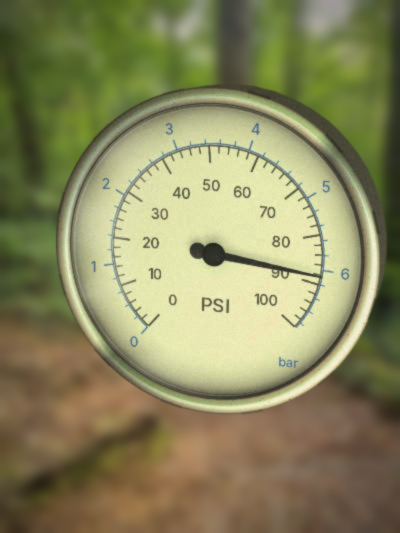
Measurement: 88 psi
